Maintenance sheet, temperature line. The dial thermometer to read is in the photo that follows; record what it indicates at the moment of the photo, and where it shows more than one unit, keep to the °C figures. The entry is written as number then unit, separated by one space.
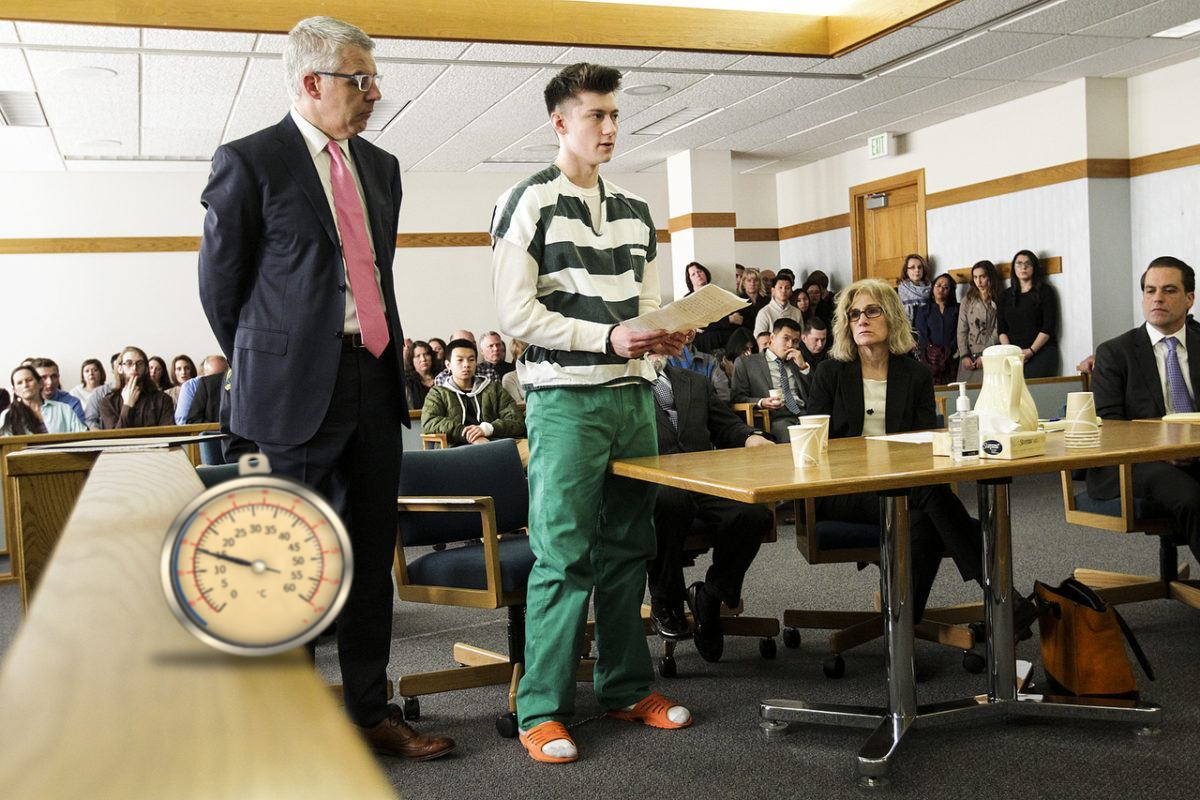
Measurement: 15 °C
